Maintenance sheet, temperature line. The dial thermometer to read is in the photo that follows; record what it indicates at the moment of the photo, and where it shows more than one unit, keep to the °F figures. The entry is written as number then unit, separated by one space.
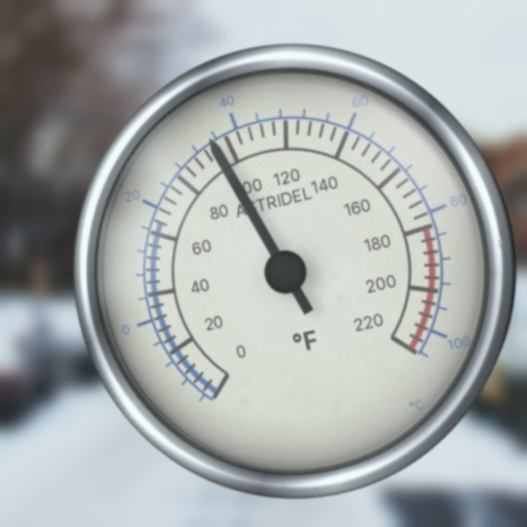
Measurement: 96 °F
